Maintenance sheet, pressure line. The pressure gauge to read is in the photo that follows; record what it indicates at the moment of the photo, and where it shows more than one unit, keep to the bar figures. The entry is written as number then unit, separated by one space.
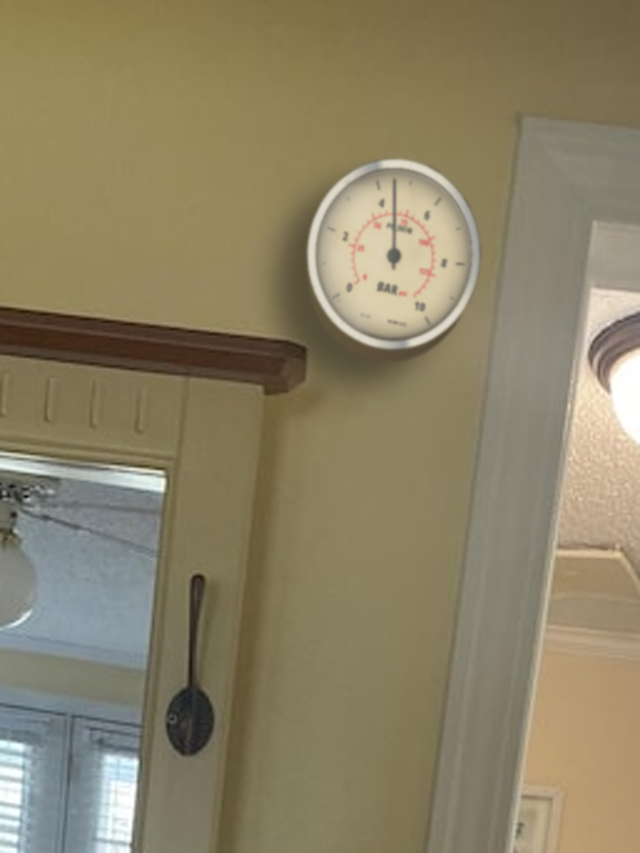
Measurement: 4.5 bar
